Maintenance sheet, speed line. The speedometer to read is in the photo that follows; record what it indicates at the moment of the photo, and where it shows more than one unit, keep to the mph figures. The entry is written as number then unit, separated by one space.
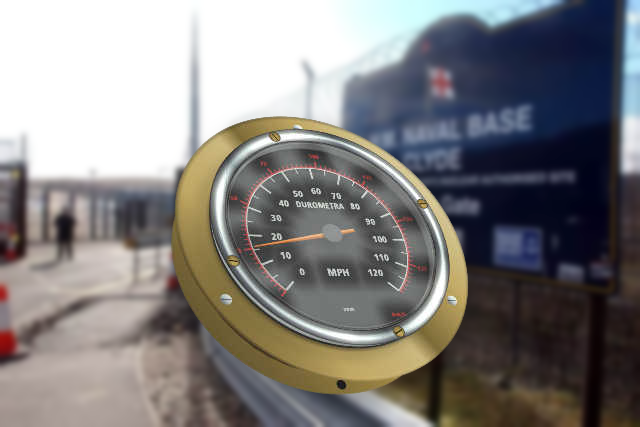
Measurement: 15 mph
